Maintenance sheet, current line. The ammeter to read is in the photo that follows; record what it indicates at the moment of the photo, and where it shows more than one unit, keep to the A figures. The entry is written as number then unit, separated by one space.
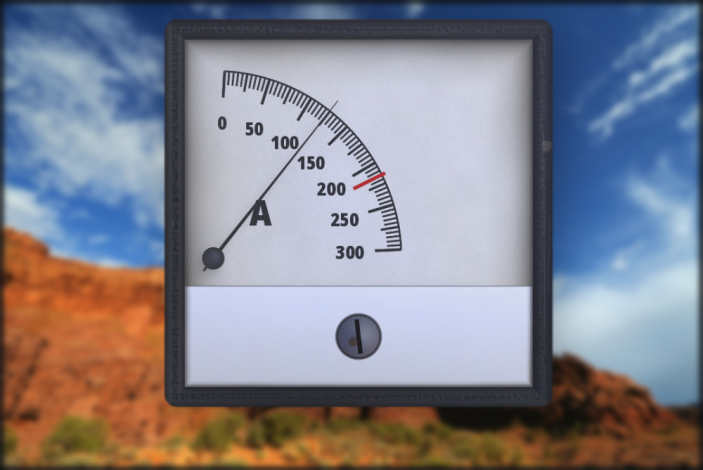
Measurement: 125 A
